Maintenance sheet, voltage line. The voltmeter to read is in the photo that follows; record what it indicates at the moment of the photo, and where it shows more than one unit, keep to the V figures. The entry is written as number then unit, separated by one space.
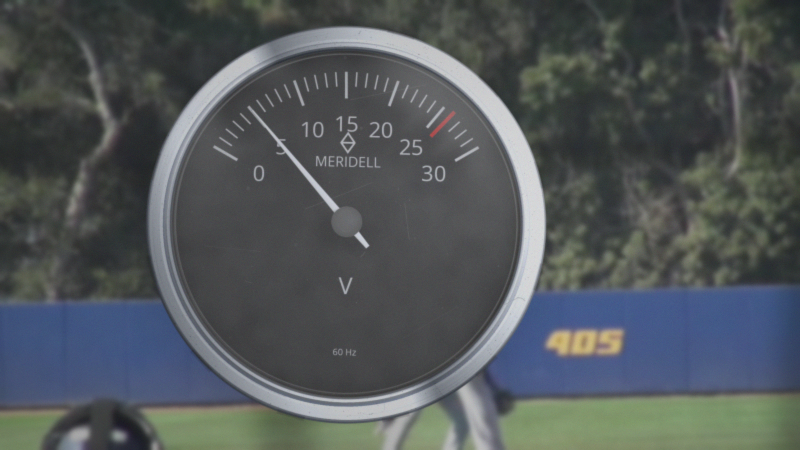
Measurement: 5 V
